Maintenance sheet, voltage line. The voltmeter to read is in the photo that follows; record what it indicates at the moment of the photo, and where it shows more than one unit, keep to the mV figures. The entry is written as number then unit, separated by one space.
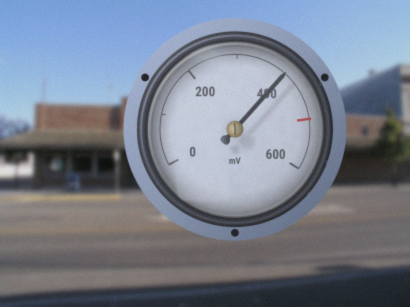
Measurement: 400 mV
